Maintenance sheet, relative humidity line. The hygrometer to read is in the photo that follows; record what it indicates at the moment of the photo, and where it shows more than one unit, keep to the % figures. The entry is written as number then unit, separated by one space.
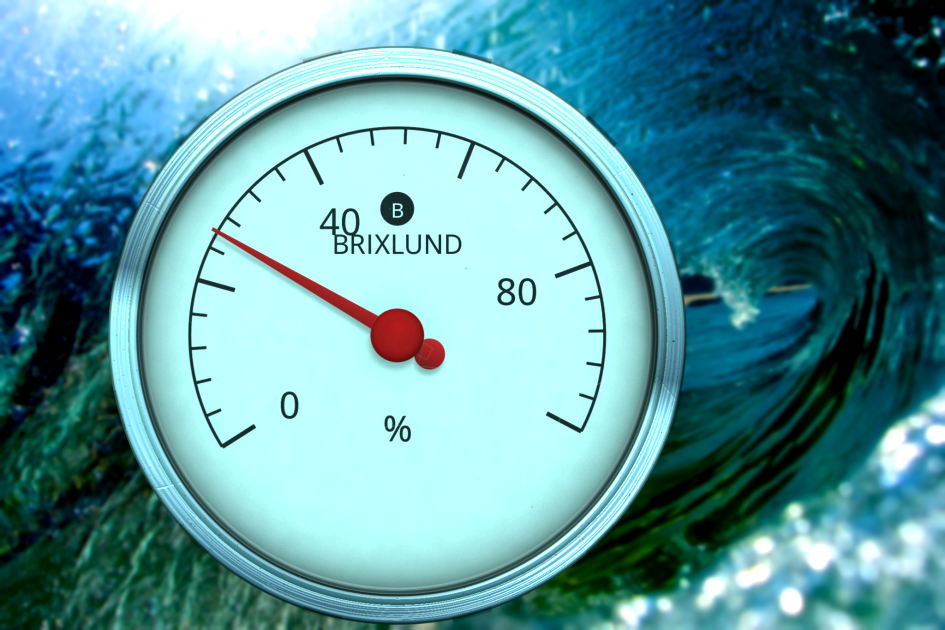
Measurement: 26 %
